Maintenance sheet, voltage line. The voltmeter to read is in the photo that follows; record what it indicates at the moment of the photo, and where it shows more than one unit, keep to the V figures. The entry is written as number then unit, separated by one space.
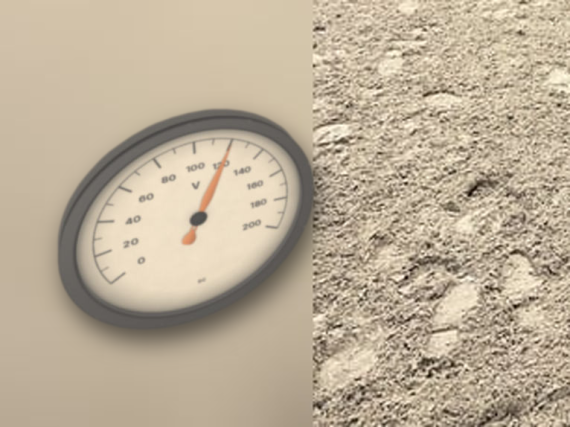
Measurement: 120 V
